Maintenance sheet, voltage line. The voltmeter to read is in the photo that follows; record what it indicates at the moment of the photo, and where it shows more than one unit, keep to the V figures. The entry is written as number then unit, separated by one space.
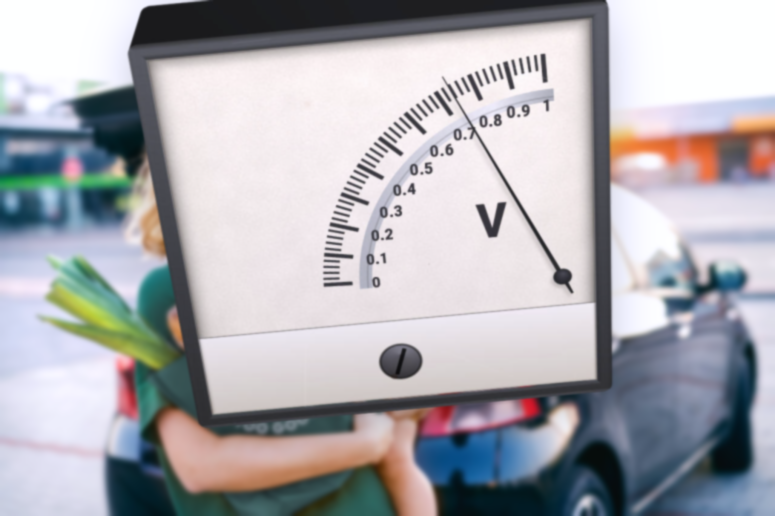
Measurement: 0.74 V
